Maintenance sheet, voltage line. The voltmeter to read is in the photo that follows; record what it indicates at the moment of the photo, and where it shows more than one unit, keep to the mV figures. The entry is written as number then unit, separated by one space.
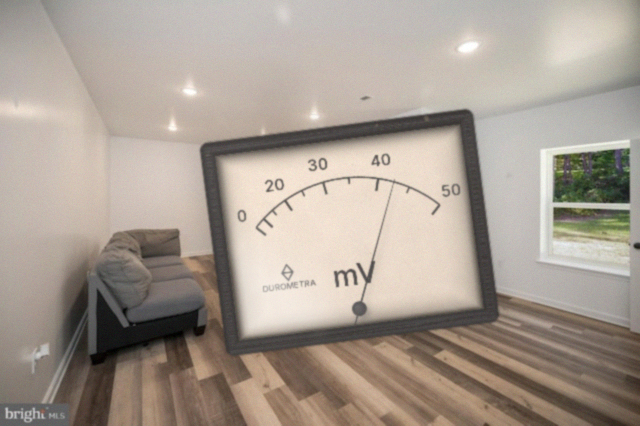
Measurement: 42.5 mV
